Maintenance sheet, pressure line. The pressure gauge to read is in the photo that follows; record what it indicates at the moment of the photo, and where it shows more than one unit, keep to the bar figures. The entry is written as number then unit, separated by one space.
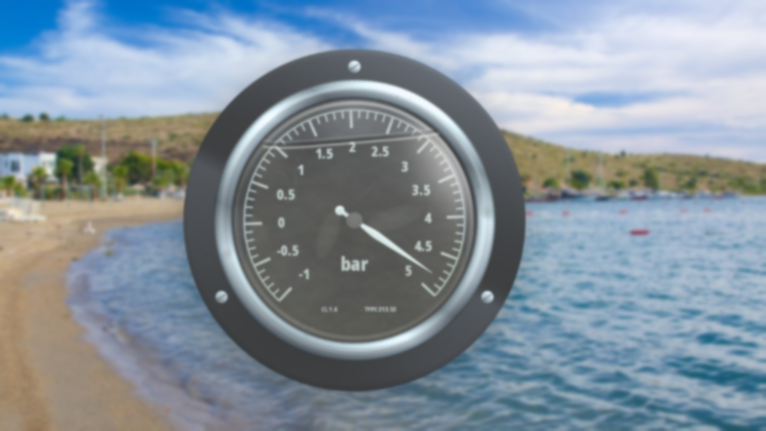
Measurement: 4.8 bar
